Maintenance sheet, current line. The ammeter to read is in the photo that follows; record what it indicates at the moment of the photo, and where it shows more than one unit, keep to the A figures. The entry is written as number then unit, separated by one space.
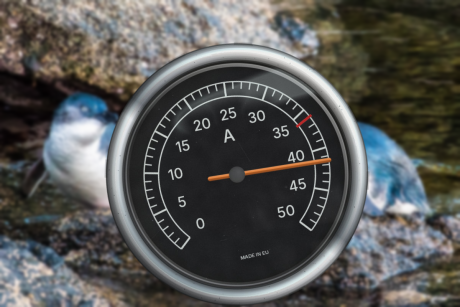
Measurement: 41.5 A
